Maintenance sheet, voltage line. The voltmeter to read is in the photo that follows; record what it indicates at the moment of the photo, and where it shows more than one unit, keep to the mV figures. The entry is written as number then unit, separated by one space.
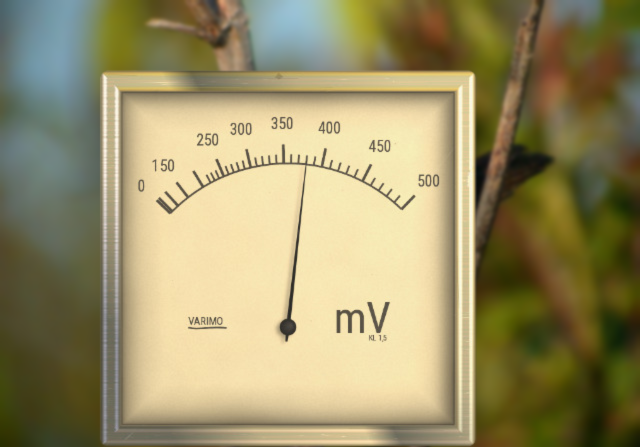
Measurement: 380 mV
